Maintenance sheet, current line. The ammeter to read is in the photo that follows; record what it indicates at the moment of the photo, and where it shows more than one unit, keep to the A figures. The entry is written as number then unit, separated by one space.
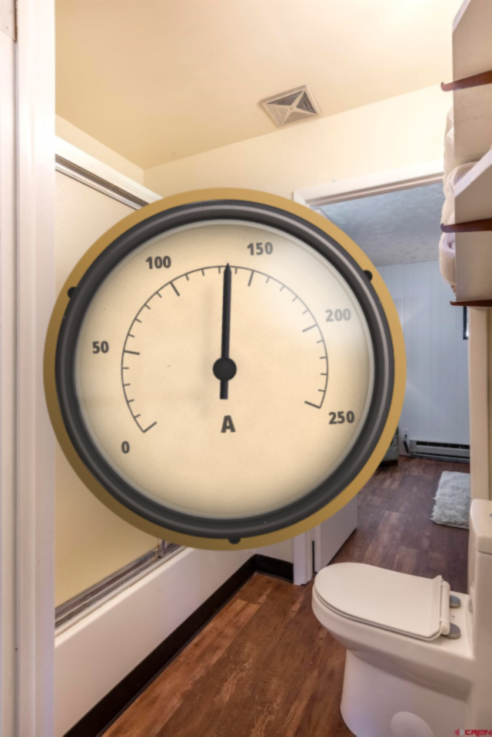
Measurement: 135 A
